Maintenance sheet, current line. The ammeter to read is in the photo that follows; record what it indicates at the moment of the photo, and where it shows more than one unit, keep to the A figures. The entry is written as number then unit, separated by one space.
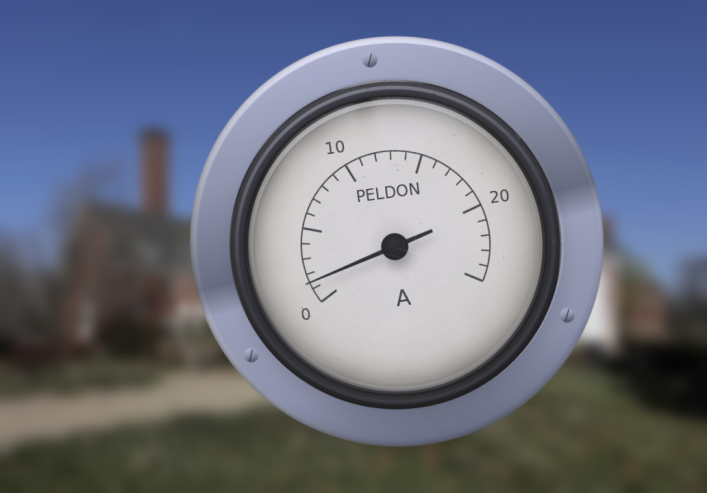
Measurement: 1.5 A
